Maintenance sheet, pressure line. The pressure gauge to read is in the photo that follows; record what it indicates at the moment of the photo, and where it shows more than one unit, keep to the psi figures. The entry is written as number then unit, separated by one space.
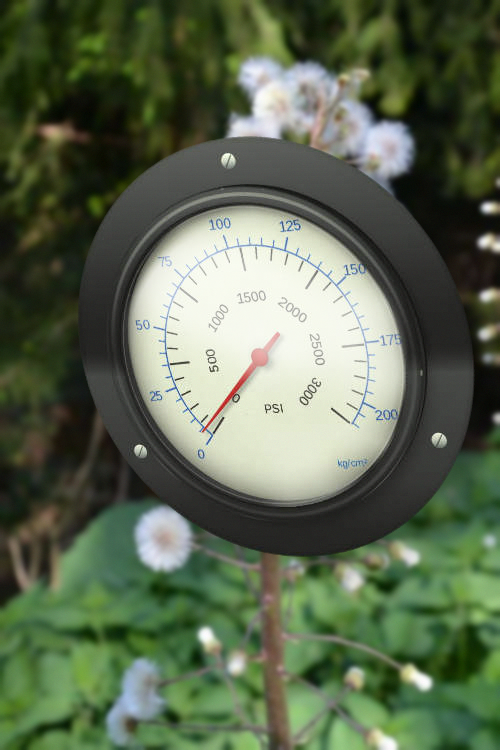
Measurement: 50 psi
